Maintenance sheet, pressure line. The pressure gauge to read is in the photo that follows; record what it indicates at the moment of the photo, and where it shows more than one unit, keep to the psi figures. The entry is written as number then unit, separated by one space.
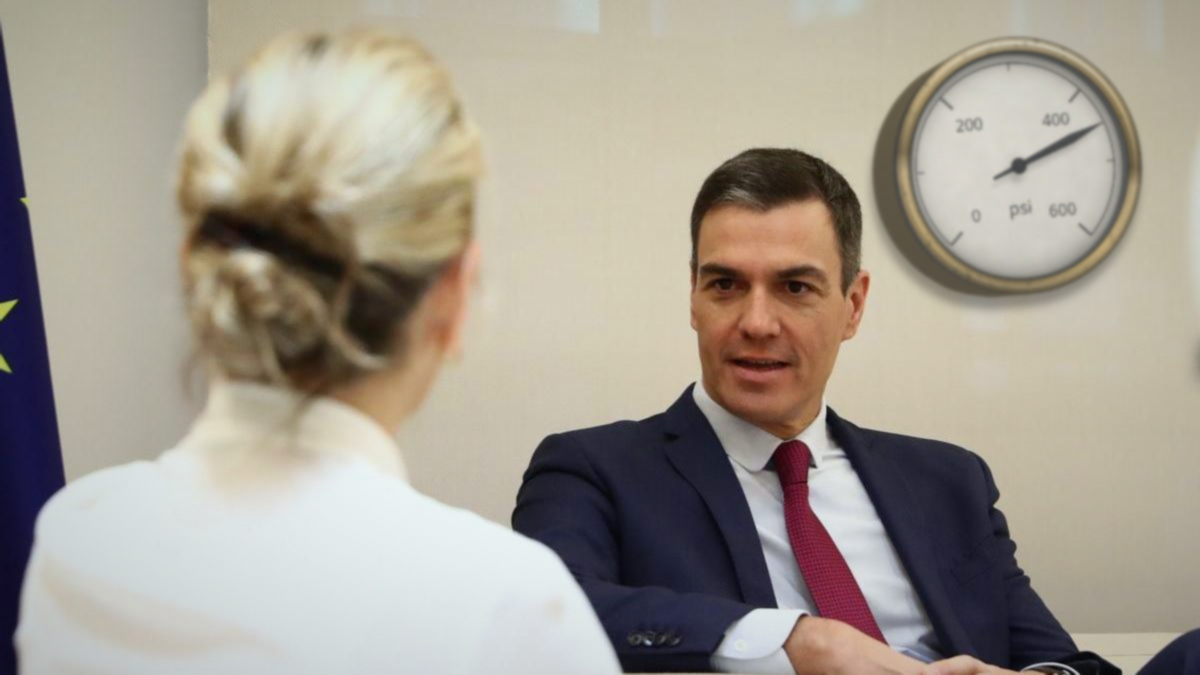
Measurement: 450 psi
